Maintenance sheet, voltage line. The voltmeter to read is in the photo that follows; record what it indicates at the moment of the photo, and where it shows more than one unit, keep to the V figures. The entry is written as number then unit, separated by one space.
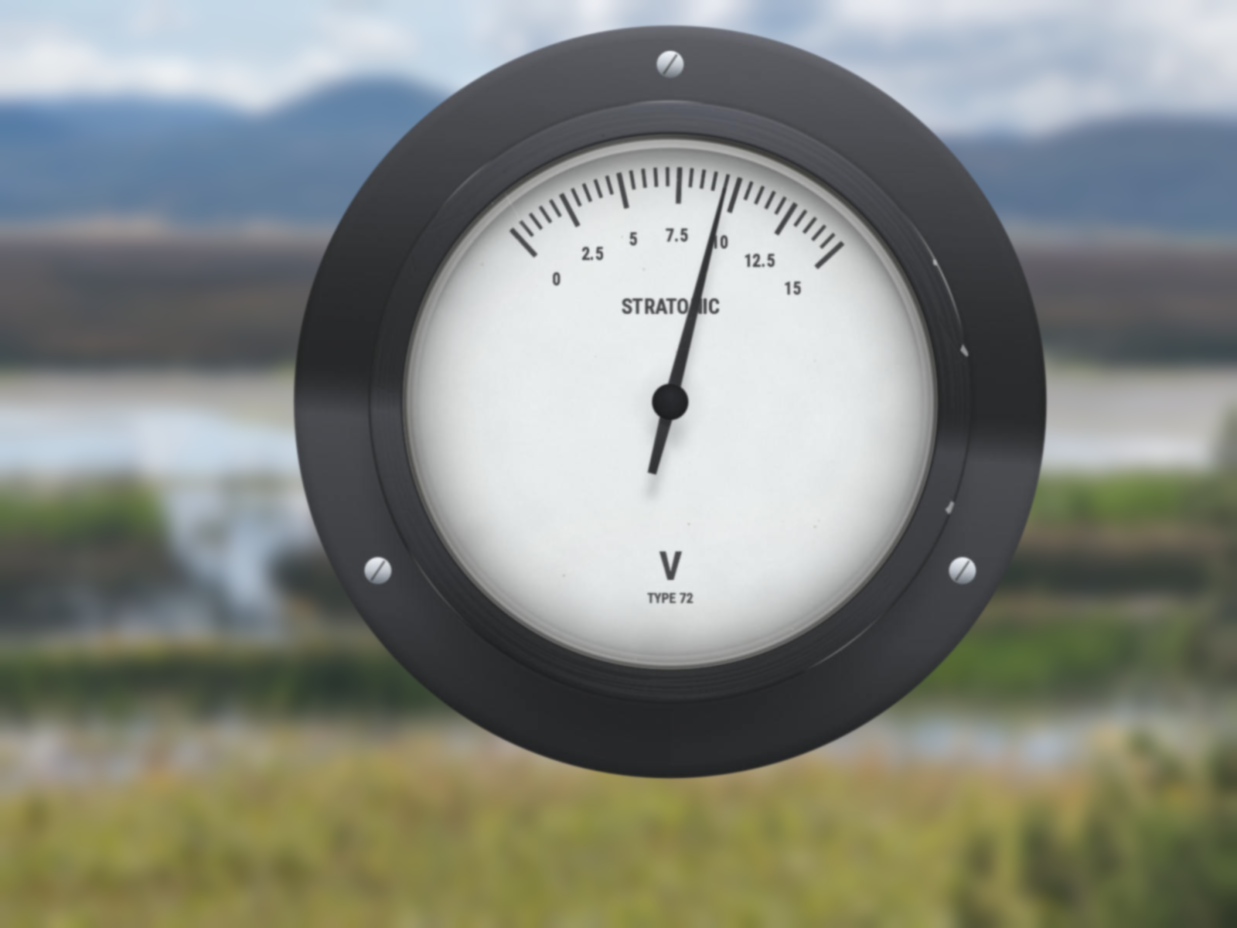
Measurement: 9.5 V
